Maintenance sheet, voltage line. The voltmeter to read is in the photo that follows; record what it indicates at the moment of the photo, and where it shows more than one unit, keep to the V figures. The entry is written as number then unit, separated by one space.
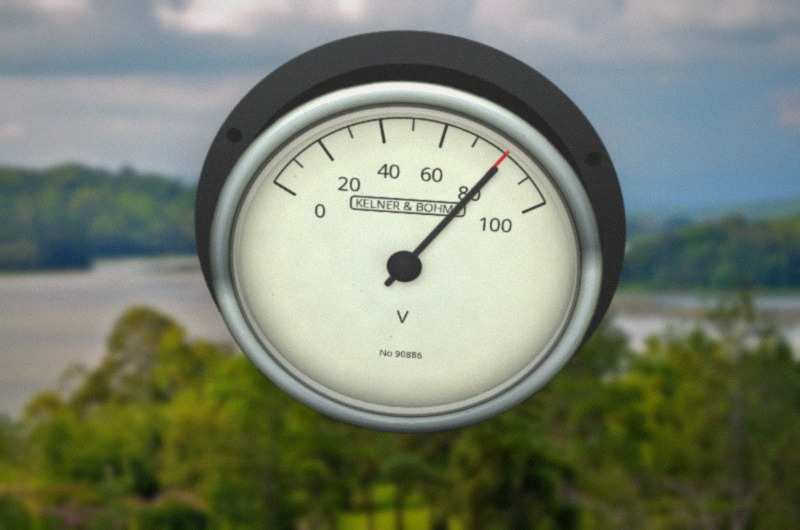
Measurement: 80 V
